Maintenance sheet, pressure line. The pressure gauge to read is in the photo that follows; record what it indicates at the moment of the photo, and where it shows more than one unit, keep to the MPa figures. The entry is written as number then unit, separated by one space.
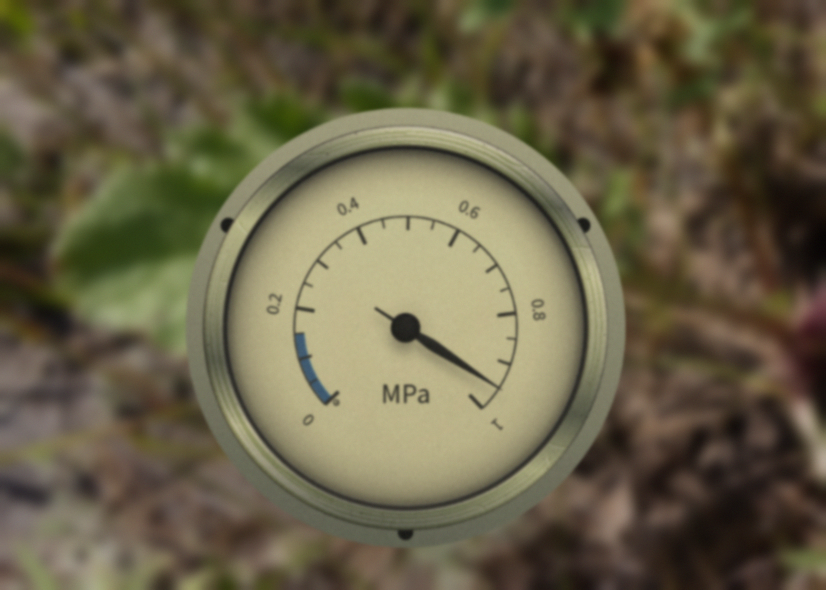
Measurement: 0.95 MPa
